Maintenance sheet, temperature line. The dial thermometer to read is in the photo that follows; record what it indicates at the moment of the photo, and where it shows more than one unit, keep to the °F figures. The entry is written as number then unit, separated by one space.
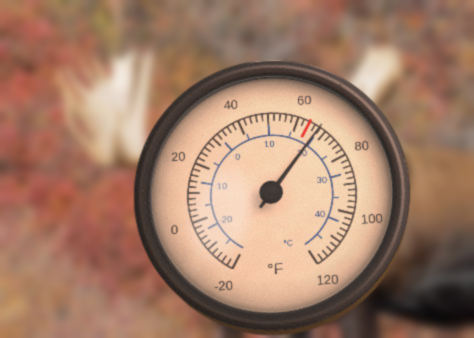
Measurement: 68 °F
